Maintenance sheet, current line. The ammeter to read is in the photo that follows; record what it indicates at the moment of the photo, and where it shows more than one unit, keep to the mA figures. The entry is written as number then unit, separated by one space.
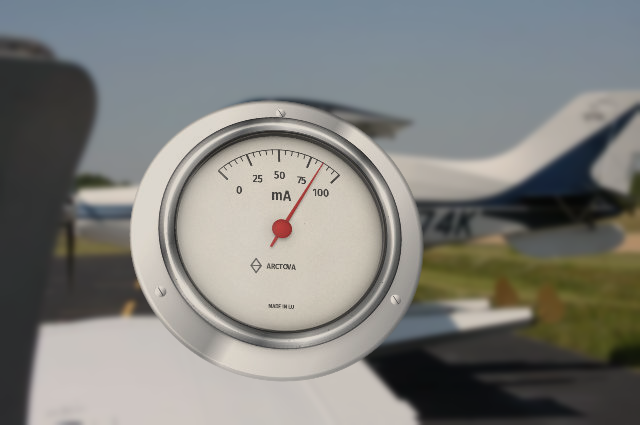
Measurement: 85 mA
